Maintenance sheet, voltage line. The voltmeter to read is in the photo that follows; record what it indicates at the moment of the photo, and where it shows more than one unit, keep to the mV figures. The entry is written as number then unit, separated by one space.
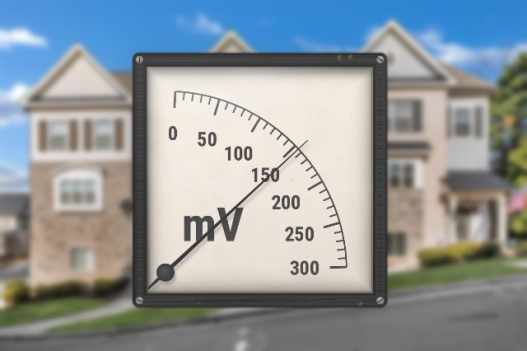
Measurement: 155 mV
